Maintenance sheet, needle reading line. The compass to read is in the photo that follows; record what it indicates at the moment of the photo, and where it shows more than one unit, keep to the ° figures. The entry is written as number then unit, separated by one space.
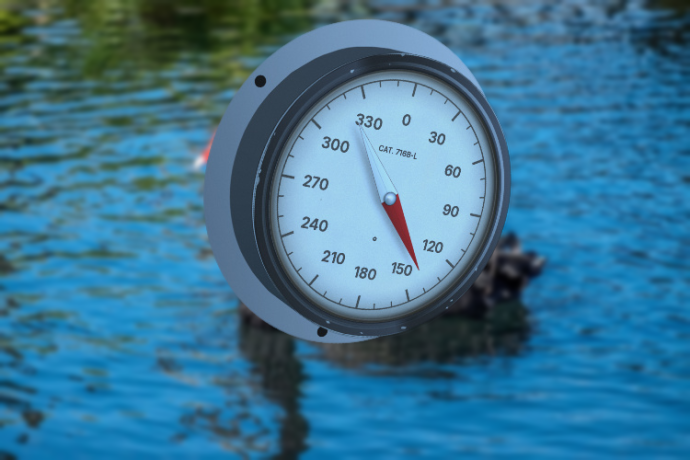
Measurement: 140 °
